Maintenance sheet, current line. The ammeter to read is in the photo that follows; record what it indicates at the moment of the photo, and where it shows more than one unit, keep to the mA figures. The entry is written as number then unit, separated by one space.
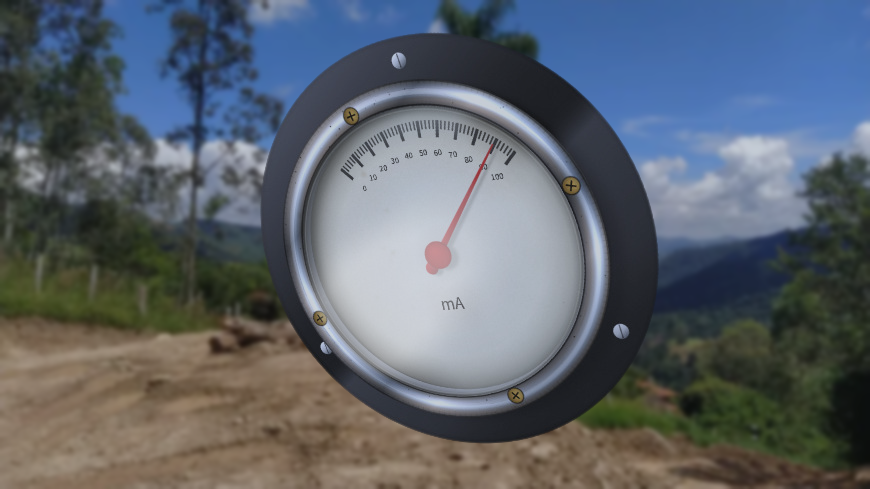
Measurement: 90 mA
